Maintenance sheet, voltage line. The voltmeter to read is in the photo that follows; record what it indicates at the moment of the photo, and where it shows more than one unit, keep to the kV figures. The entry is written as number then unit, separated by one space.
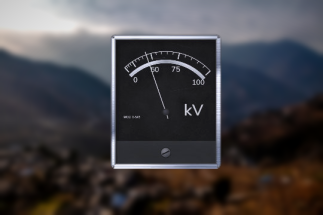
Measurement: 45 kV
